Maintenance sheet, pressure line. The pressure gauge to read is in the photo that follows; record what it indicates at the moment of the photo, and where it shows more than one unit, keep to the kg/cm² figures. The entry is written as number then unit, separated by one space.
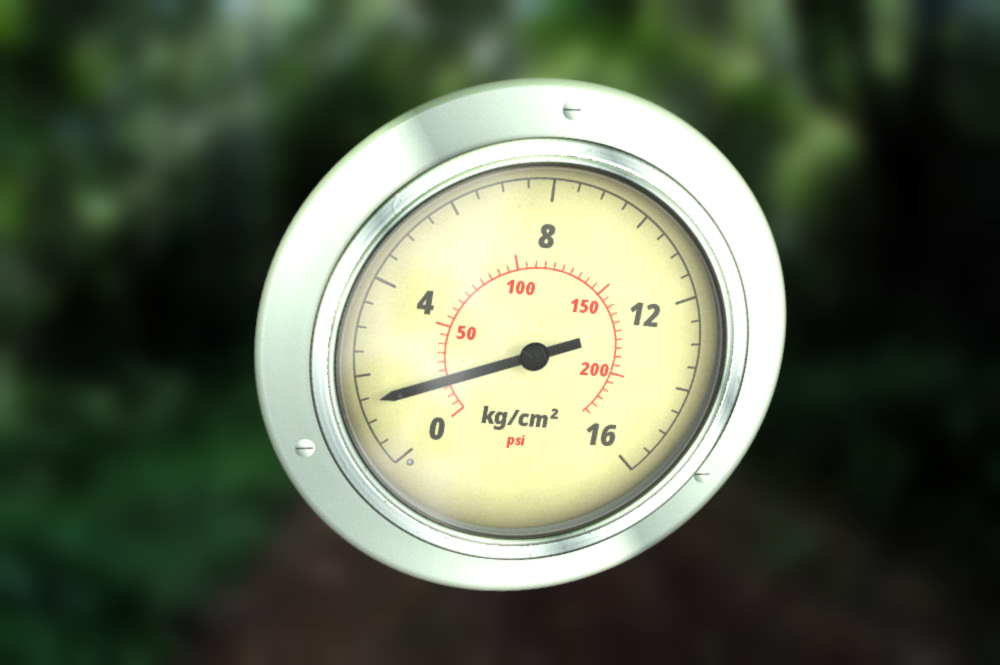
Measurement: 1.5 kg/cm²
